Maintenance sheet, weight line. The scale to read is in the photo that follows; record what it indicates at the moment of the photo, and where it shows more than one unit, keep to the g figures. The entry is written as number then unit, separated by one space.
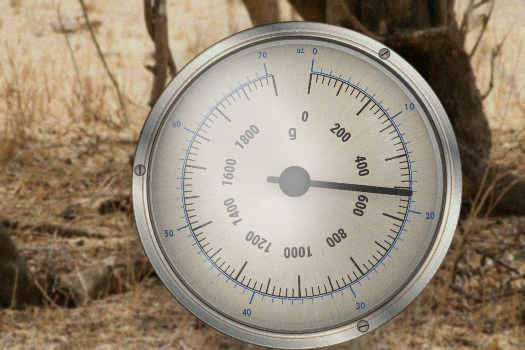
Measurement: 520 g
